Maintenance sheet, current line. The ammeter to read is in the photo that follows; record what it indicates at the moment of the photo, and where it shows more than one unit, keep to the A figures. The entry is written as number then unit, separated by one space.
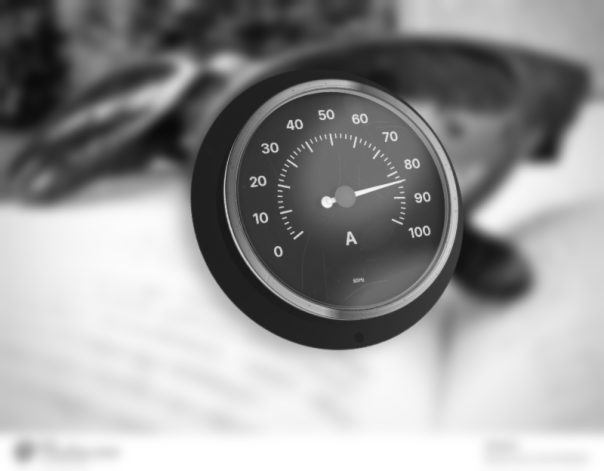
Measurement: 84 A
